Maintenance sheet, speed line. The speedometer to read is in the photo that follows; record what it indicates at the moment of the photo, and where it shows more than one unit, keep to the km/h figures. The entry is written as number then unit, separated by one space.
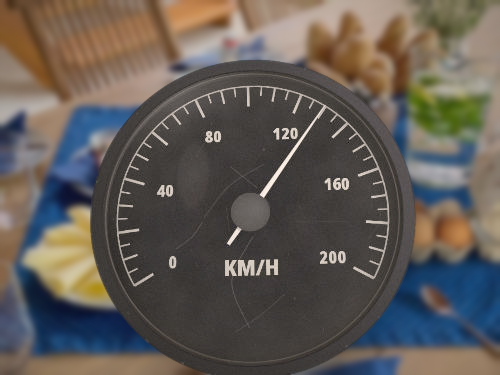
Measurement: 130 km/h
